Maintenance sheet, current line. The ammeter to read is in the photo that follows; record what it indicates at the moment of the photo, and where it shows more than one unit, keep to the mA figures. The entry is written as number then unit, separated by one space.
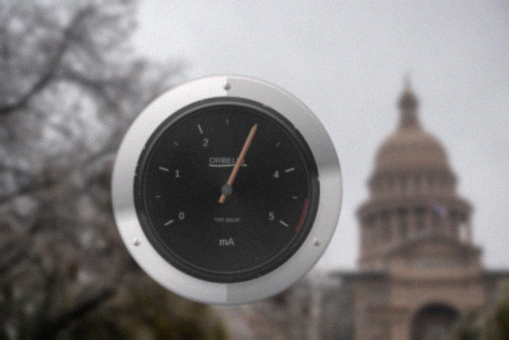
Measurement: 3 mA
